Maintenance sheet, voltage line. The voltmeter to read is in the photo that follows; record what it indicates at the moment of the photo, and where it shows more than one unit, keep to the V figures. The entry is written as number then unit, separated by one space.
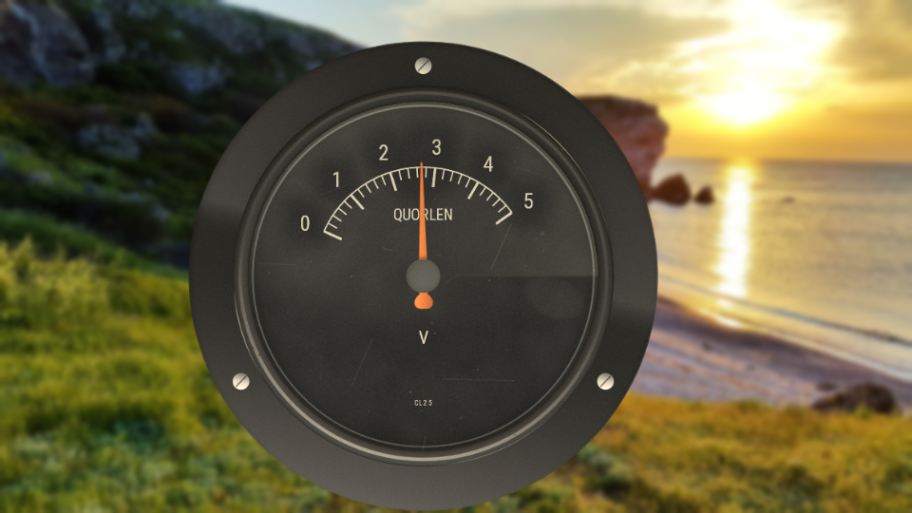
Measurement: 2.7 V
